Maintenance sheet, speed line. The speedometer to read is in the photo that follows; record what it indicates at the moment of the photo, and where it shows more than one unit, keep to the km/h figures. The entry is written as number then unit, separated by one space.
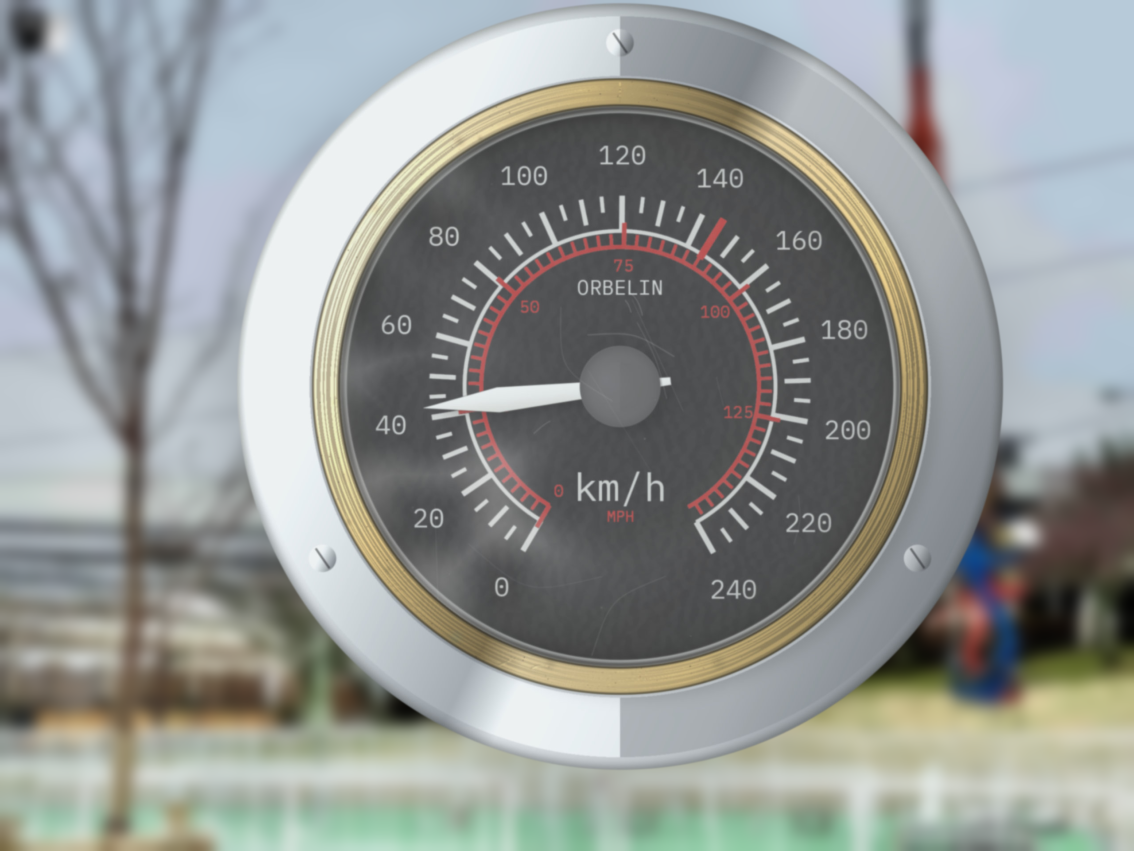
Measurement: 42.5 km/h
